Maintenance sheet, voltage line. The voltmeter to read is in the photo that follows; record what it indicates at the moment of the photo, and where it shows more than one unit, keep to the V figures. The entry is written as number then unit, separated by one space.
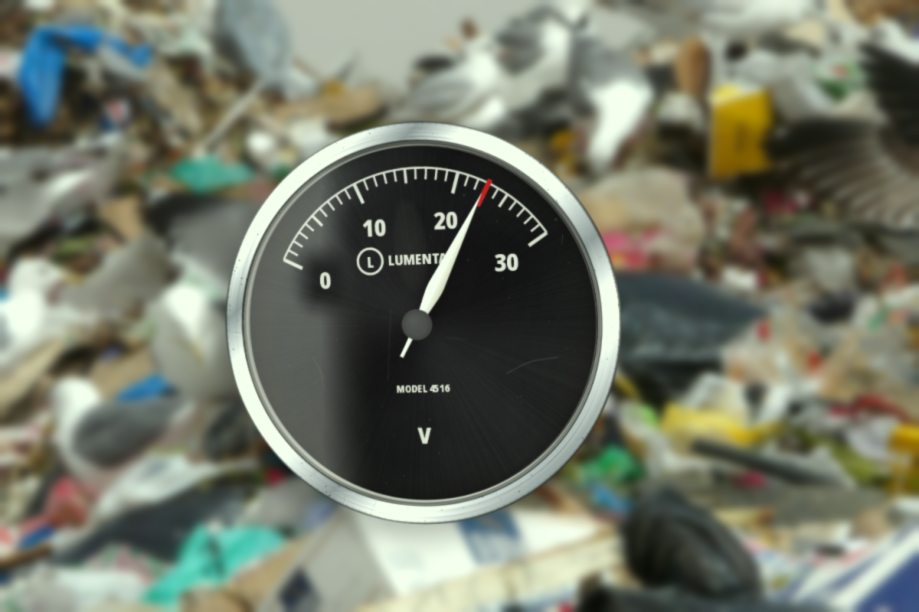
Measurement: 23 V
